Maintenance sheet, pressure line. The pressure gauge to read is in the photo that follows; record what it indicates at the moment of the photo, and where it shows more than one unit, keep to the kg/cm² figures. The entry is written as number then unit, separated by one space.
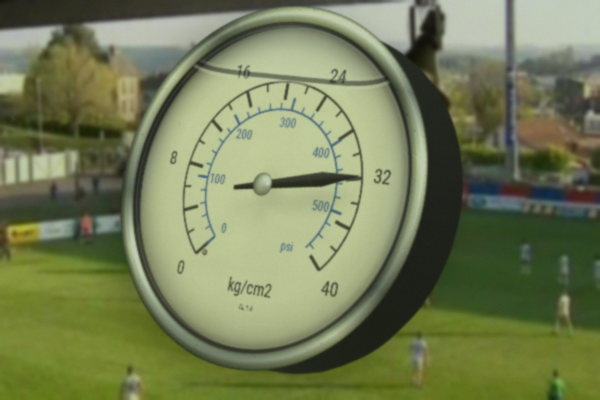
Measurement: 32 kg/cm²
